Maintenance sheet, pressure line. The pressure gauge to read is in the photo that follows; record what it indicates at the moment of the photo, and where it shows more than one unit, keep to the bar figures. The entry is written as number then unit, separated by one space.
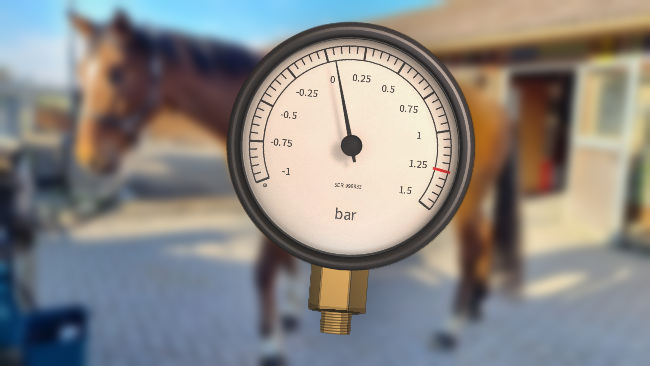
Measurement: 0.05 bar
